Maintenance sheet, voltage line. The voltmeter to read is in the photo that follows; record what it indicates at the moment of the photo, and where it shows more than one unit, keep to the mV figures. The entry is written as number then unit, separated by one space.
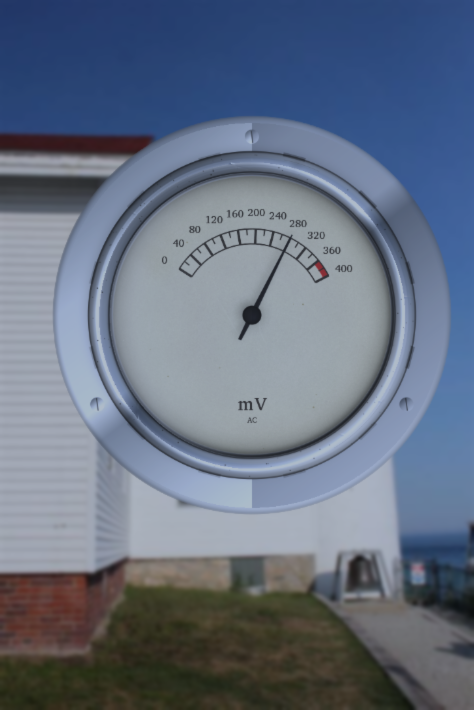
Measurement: 280 mV
